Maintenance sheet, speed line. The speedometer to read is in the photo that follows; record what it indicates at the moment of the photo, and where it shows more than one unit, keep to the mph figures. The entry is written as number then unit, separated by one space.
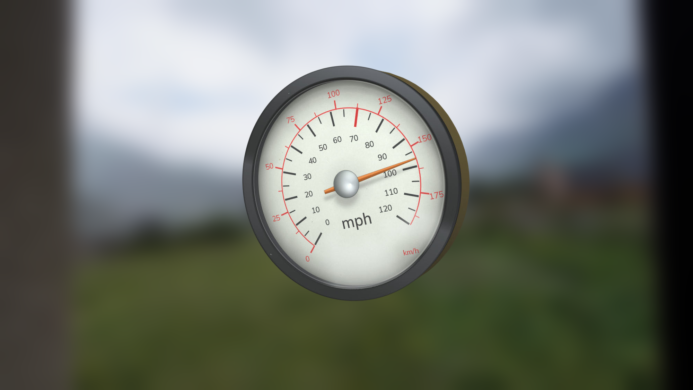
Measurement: 97.5 mph
